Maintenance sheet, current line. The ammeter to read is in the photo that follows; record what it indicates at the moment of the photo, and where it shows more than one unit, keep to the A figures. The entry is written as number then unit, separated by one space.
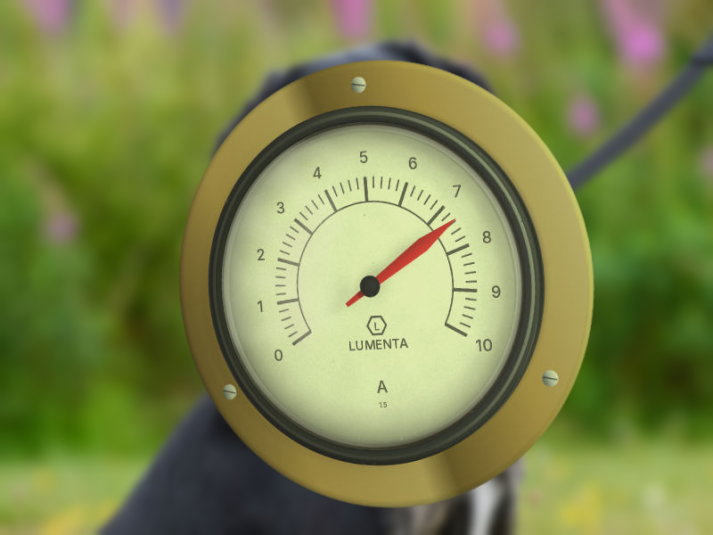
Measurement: 7.4 A
